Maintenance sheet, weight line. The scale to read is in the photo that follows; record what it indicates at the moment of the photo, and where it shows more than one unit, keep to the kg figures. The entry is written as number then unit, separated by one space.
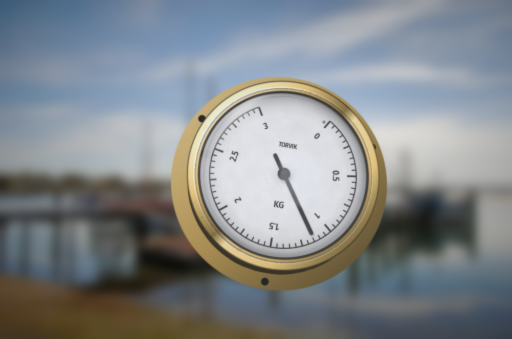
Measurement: 1.15 kg
